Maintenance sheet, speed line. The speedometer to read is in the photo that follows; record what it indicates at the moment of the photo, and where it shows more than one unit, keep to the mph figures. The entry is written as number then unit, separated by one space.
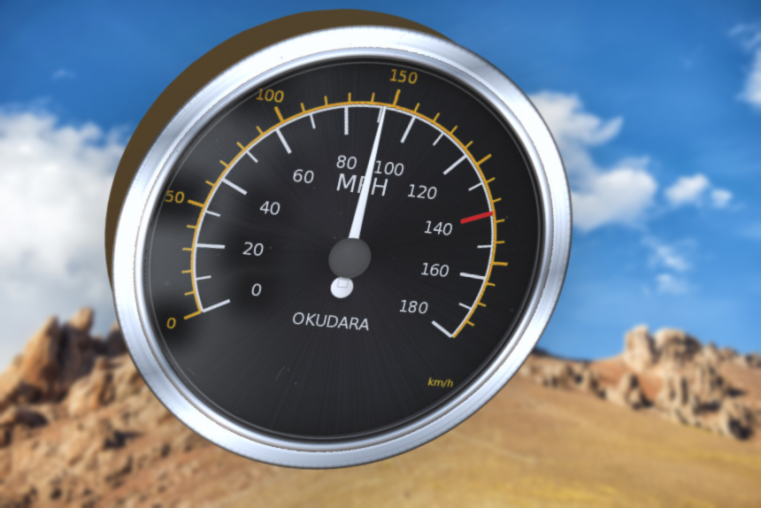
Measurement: 90 mph
